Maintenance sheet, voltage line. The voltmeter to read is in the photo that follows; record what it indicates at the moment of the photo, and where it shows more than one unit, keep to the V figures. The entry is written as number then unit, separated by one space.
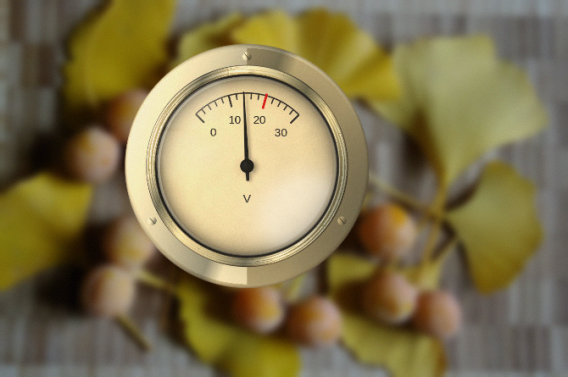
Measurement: 14 V
